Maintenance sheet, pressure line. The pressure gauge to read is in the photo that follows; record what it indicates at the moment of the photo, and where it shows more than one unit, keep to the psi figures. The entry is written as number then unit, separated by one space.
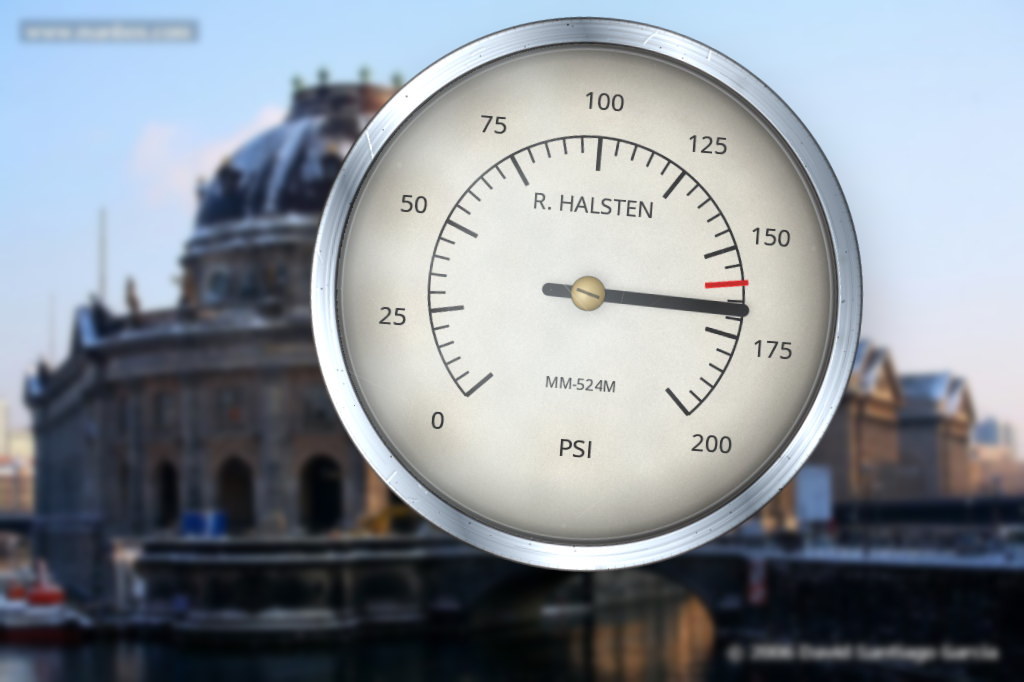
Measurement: 167.5 psi
